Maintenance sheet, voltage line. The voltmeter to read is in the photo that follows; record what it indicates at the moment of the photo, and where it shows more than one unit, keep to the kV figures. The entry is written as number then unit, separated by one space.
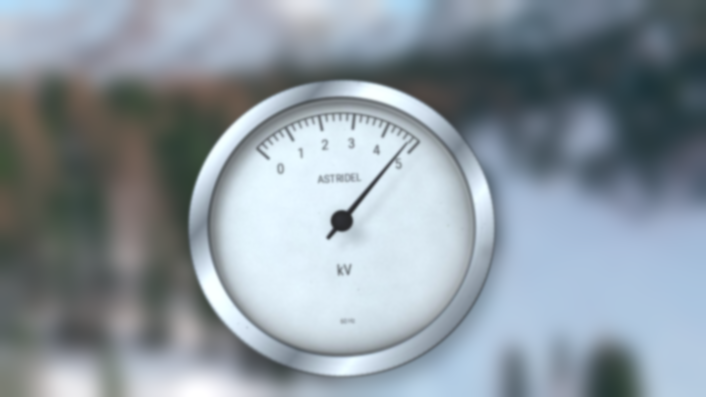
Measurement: 4.8 kV
